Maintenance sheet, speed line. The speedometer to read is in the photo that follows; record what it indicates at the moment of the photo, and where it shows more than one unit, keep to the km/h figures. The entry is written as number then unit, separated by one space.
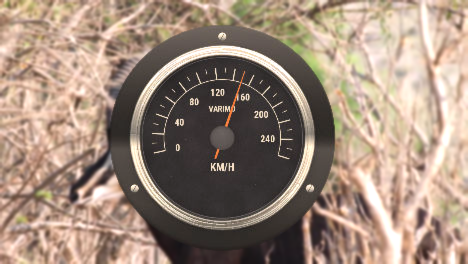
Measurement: 150 km/h
